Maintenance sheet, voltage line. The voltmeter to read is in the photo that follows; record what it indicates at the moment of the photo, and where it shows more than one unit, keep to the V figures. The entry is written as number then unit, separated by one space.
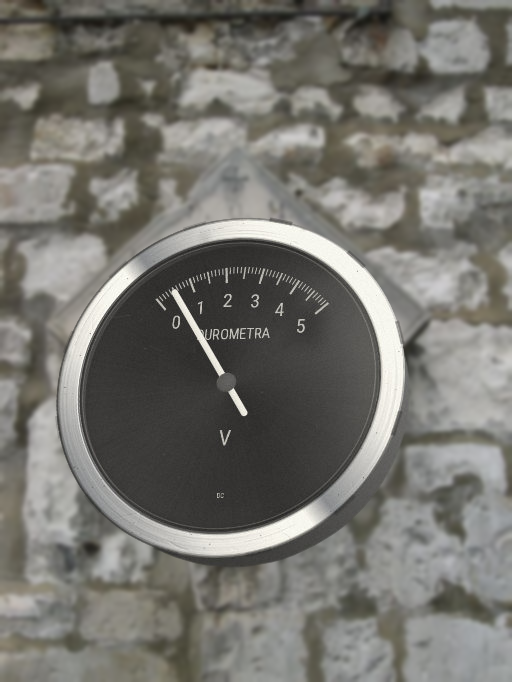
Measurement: 0.5 V
